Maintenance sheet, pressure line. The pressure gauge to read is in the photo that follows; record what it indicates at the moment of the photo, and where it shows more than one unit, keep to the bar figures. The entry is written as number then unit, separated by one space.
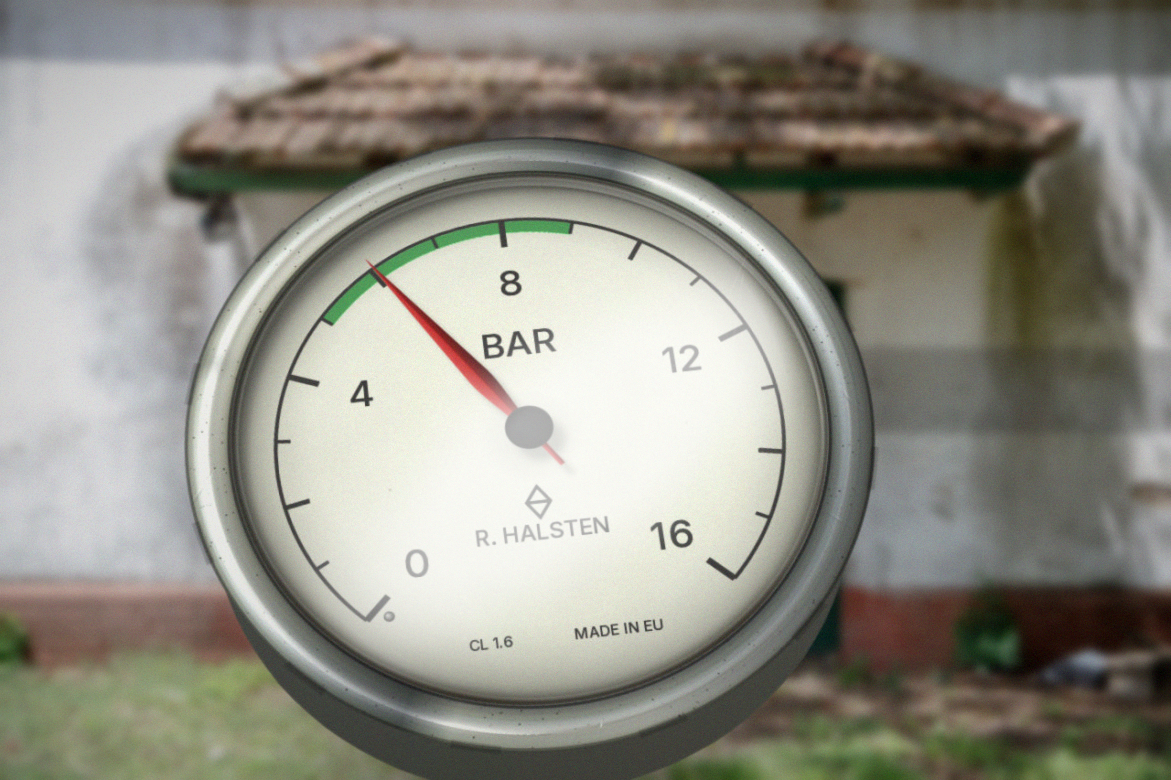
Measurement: 6 bar
